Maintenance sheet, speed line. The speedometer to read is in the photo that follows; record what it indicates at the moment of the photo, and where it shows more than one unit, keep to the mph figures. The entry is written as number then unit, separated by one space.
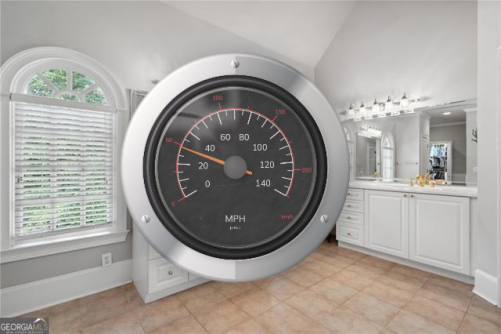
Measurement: 30 mph
